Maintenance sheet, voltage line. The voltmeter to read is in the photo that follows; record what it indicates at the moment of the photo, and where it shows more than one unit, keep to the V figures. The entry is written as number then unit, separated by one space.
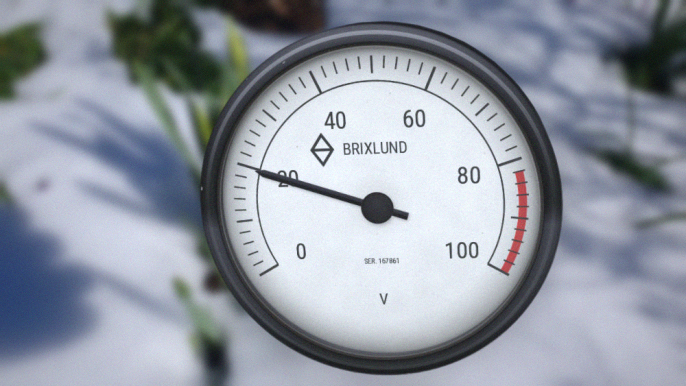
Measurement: 20 V
